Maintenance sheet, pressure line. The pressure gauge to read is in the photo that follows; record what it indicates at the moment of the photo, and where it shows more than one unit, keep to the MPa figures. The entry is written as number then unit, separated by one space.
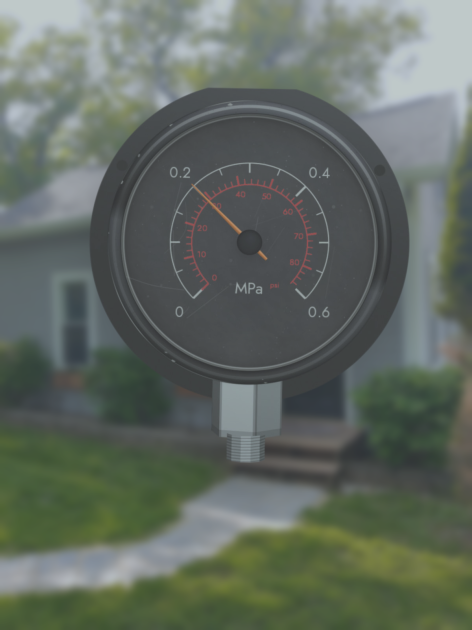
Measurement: 0.2 MPa
